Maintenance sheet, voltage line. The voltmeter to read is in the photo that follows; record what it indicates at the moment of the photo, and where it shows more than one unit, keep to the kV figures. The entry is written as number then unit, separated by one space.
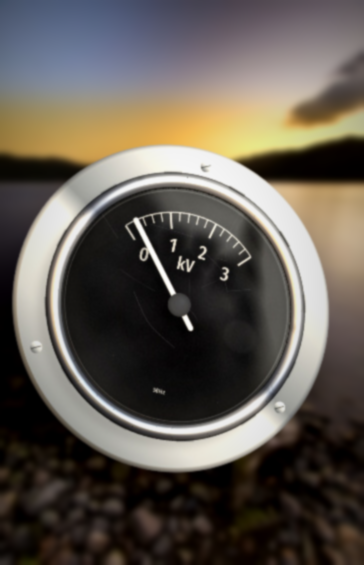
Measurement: 0.2 kV
